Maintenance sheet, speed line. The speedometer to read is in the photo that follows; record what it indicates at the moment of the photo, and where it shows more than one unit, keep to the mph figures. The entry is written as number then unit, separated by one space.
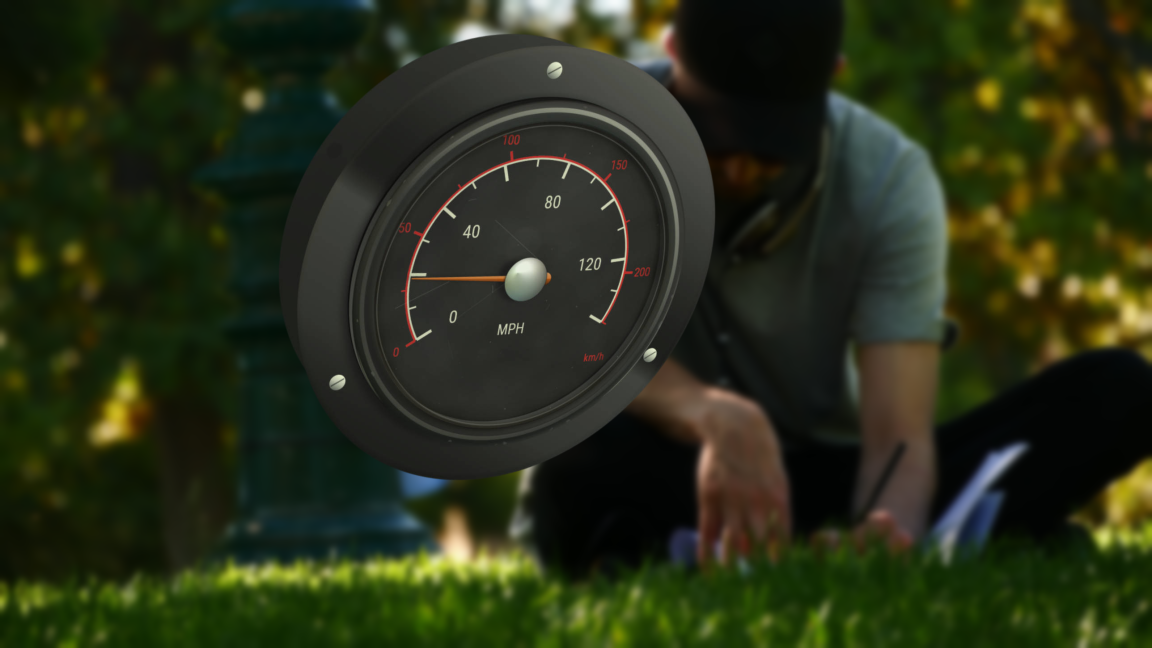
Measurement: 20 mph
